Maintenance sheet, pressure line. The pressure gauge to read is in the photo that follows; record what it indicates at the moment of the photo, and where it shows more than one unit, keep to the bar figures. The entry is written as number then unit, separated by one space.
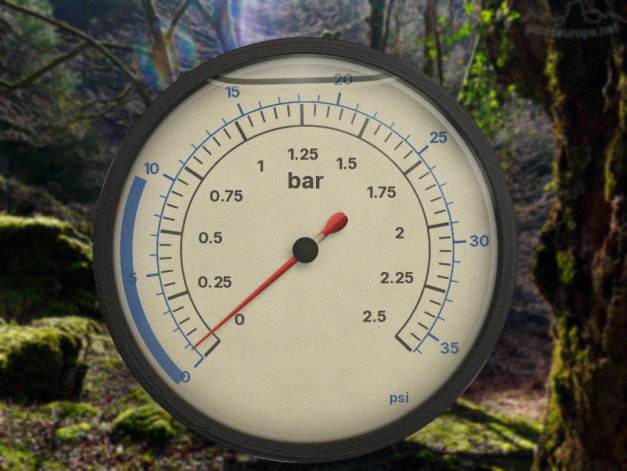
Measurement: 0.05 bar
